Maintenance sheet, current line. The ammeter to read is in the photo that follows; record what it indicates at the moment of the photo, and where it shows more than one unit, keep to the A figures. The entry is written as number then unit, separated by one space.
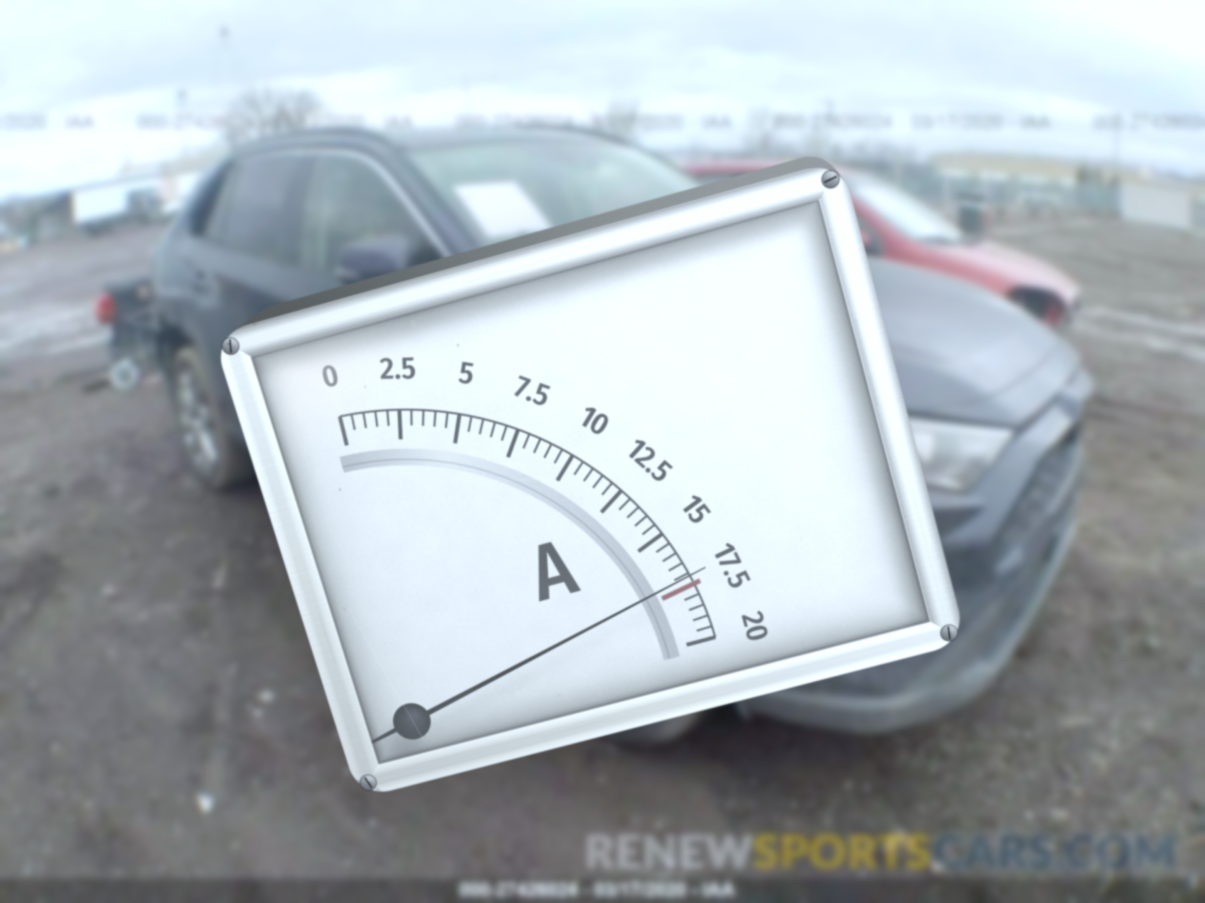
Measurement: 17 A
